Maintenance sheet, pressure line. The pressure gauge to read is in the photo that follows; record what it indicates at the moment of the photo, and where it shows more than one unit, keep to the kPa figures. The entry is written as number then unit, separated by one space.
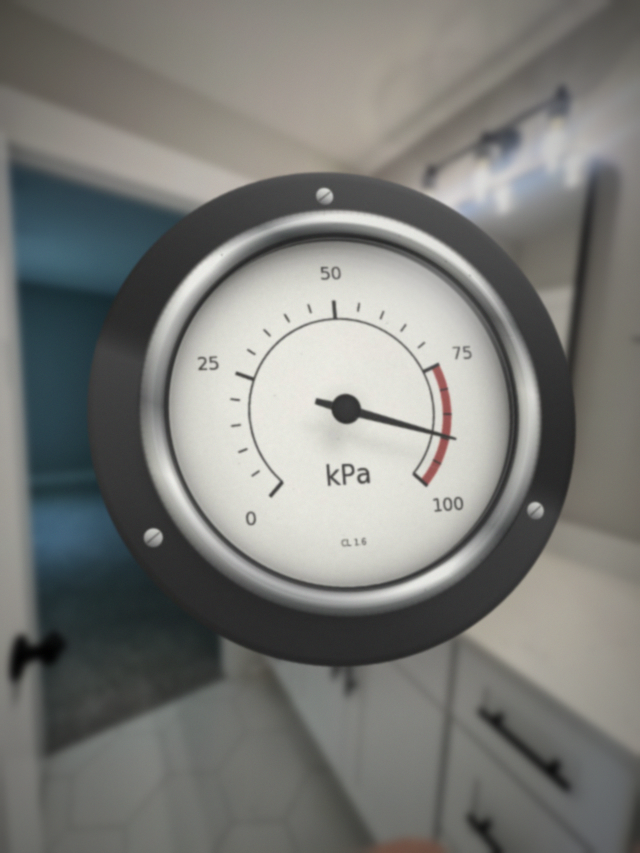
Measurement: 90 kPa
